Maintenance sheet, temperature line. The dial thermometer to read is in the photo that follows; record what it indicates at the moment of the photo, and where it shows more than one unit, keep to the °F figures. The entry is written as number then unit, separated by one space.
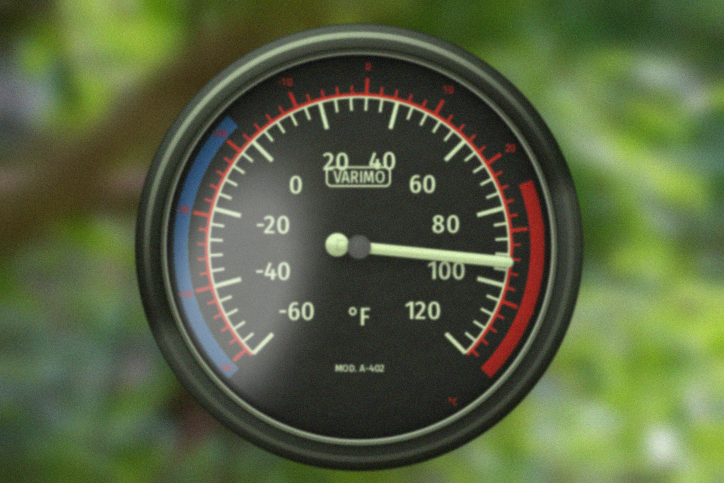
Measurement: 94 °F
